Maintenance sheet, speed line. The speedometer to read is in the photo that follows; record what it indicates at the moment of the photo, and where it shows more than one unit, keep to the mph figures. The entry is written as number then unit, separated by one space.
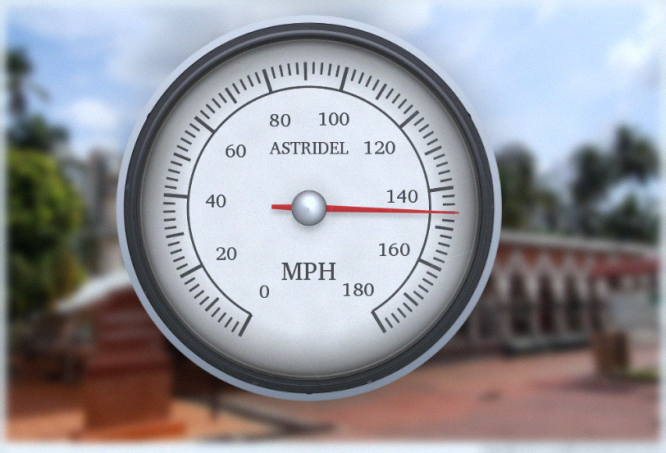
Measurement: 146 mph
